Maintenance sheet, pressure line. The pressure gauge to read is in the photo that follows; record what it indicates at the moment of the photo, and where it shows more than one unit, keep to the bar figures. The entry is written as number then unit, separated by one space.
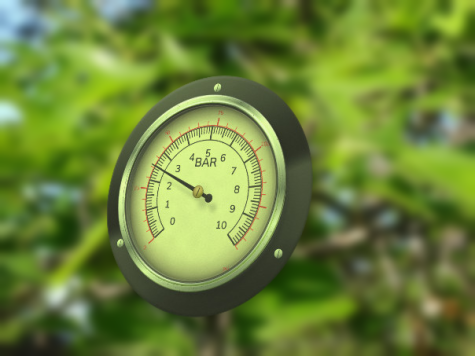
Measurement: 2.5 bar
